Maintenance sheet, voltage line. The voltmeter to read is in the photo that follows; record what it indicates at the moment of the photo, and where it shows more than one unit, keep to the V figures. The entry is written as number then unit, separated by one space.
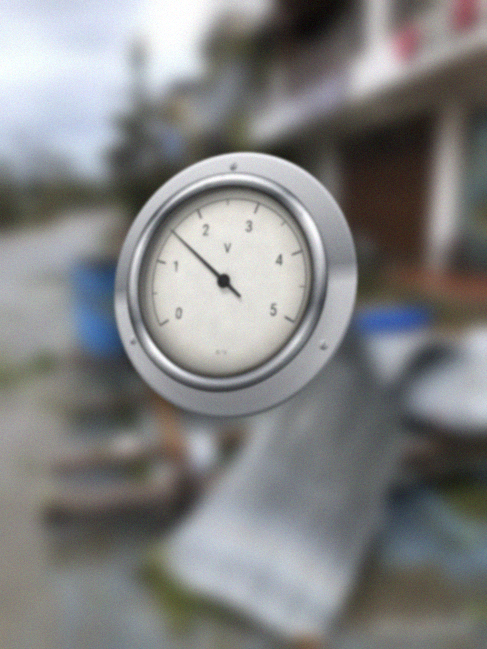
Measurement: 1.5 V
